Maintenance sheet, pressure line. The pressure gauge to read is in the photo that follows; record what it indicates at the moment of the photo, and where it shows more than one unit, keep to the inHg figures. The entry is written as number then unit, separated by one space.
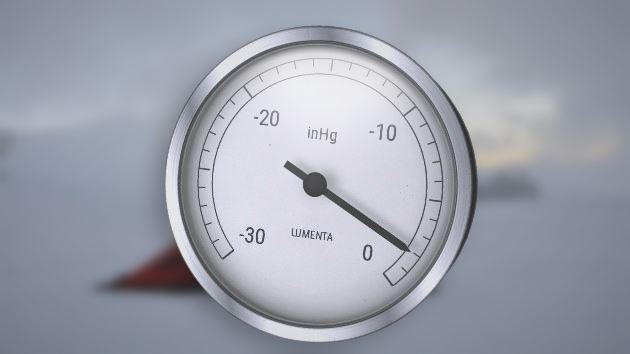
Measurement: -2 inHg
